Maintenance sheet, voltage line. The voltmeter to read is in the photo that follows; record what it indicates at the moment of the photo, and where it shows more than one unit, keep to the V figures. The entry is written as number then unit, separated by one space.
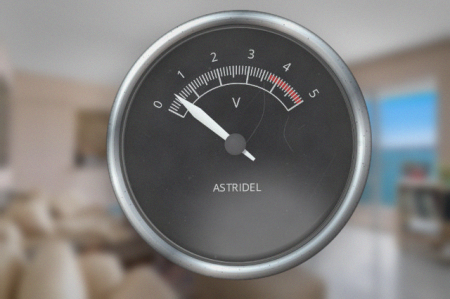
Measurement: 0.5 V
